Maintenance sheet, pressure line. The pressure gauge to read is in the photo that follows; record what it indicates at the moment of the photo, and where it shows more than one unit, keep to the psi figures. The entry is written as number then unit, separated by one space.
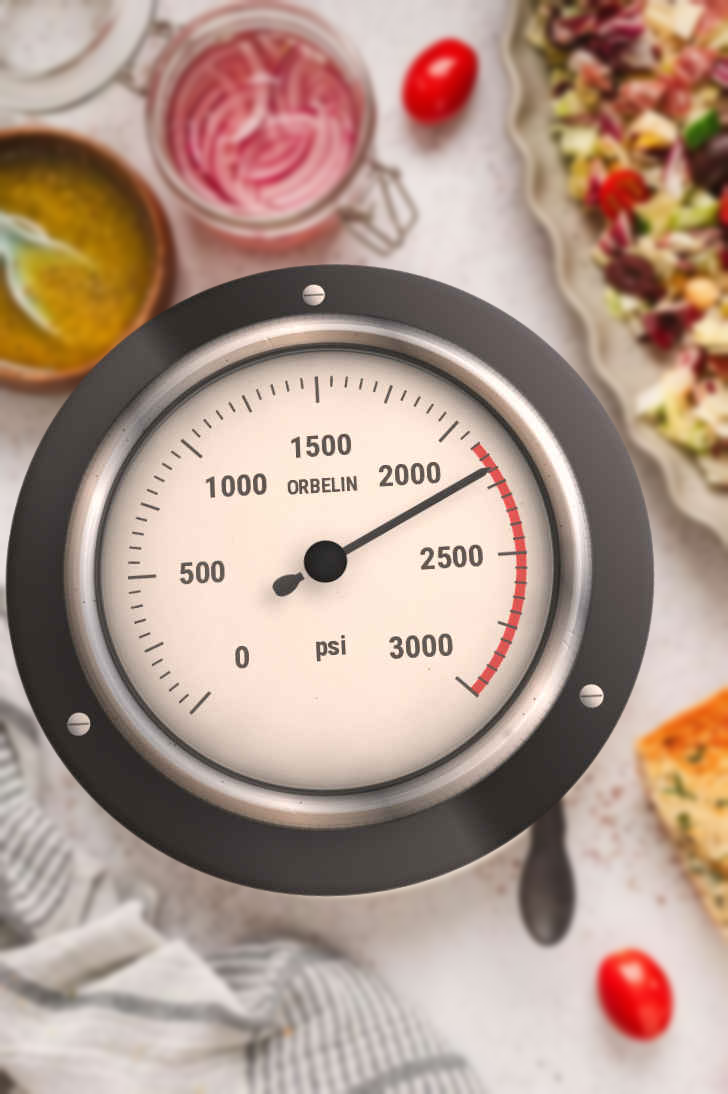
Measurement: 2200 psi
